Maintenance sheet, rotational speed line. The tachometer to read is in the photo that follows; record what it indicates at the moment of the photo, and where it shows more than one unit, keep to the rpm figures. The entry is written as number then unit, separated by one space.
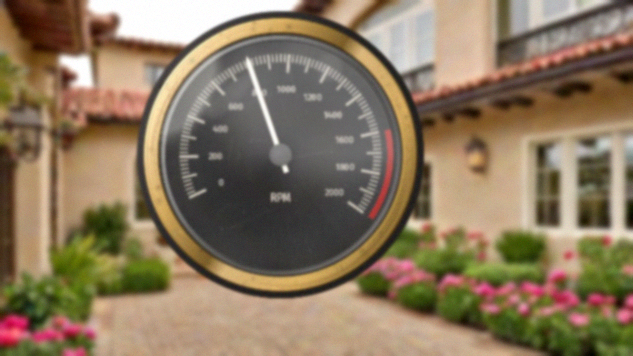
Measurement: 800 rpm
